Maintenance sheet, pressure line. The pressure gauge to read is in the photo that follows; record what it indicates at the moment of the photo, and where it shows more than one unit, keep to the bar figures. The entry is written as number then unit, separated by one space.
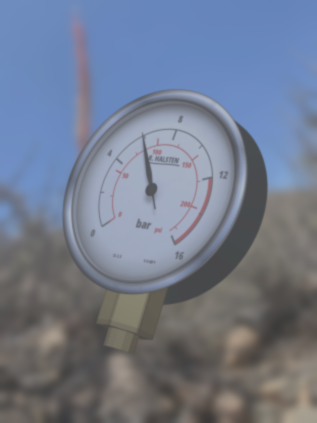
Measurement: 6 bar
